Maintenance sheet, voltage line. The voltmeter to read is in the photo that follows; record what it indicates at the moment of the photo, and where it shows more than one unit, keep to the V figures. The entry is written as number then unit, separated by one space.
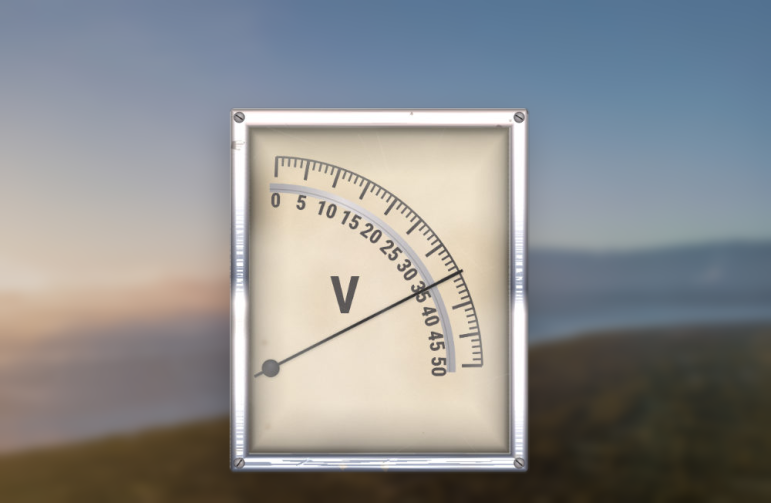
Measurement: 35 V
